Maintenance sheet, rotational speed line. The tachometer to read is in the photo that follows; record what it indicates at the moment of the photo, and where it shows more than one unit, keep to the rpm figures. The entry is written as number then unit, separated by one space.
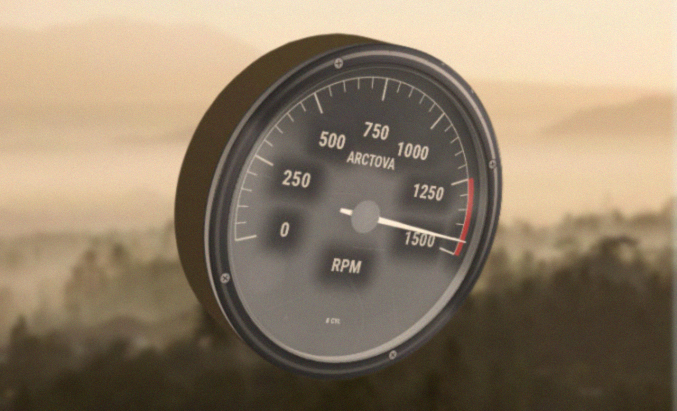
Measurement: 1450 rpm
